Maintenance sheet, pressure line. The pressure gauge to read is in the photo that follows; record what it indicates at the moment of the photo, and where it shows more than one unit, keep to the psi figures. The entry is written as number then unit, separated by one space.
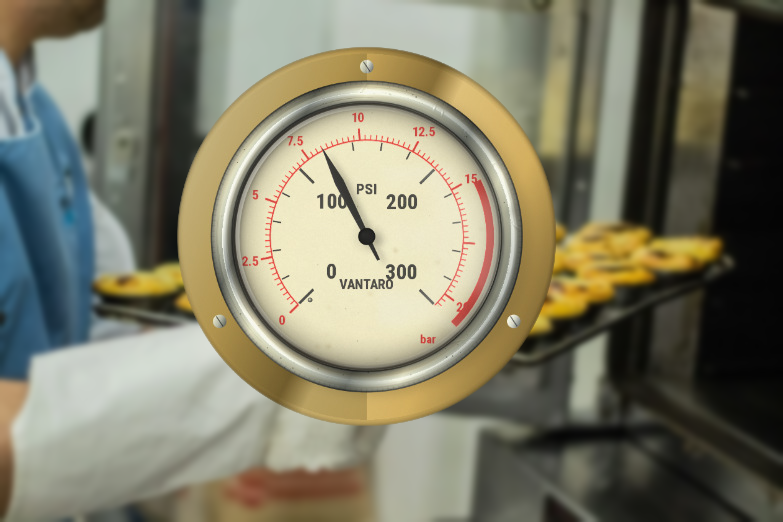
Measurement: 120 psi
